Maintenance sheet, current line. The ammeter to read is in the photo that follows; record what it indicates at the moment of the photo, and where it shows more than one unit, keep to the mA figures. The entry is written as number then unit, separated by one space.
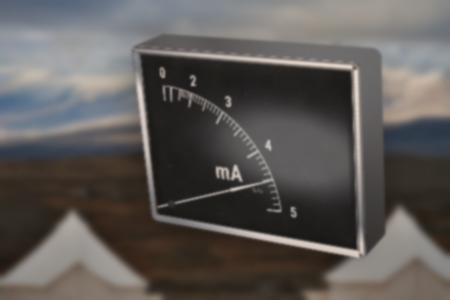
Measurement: 4.5 mA
